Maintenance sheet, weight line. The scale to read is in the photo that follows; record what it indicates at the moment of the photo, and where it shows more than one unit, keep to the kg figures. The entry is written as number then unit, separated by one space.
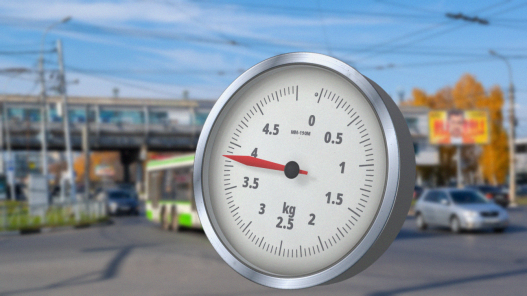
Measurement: 3.85 kg
